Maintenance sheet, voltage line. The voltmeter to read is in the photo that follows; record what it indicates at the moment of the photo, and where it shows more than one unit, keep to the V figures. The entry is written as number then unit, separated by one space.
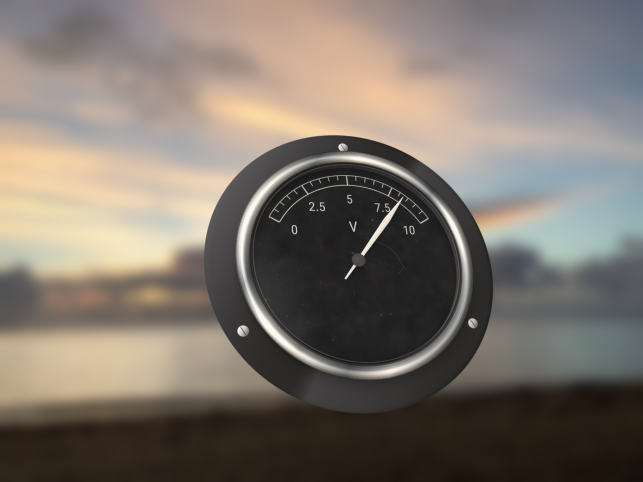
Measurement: 8.25 V
